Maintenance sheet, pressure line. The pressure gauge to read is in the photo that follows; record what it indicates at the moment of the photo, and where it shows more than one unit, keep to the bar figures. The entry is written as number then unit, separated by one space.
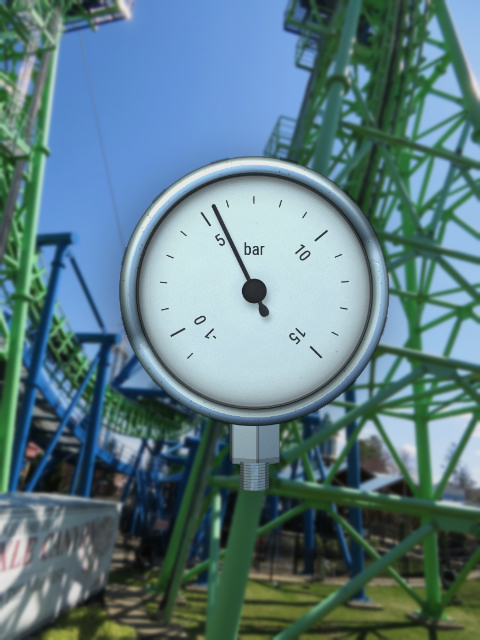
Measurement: 5.5 bar
